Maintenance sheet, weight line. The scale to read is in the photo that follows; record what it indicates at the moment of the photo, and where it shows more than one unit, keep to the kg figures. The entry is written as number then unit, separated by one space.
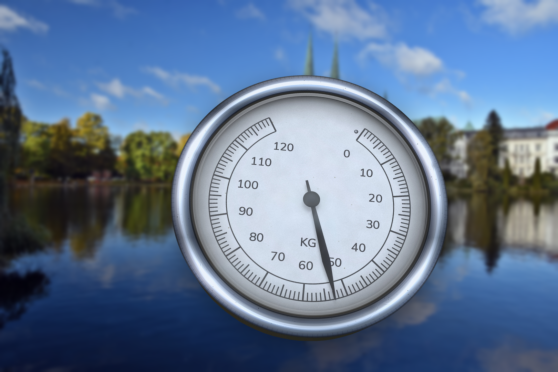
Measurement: 53 kg
